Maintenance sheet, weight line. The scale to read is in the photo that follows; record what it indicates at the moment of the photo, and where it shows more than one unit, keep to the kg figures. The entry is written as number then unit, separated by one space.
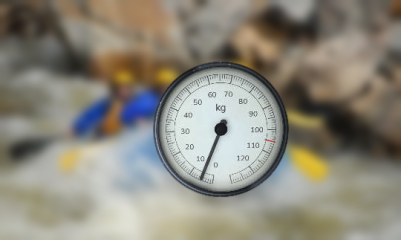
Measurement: 5 kg
